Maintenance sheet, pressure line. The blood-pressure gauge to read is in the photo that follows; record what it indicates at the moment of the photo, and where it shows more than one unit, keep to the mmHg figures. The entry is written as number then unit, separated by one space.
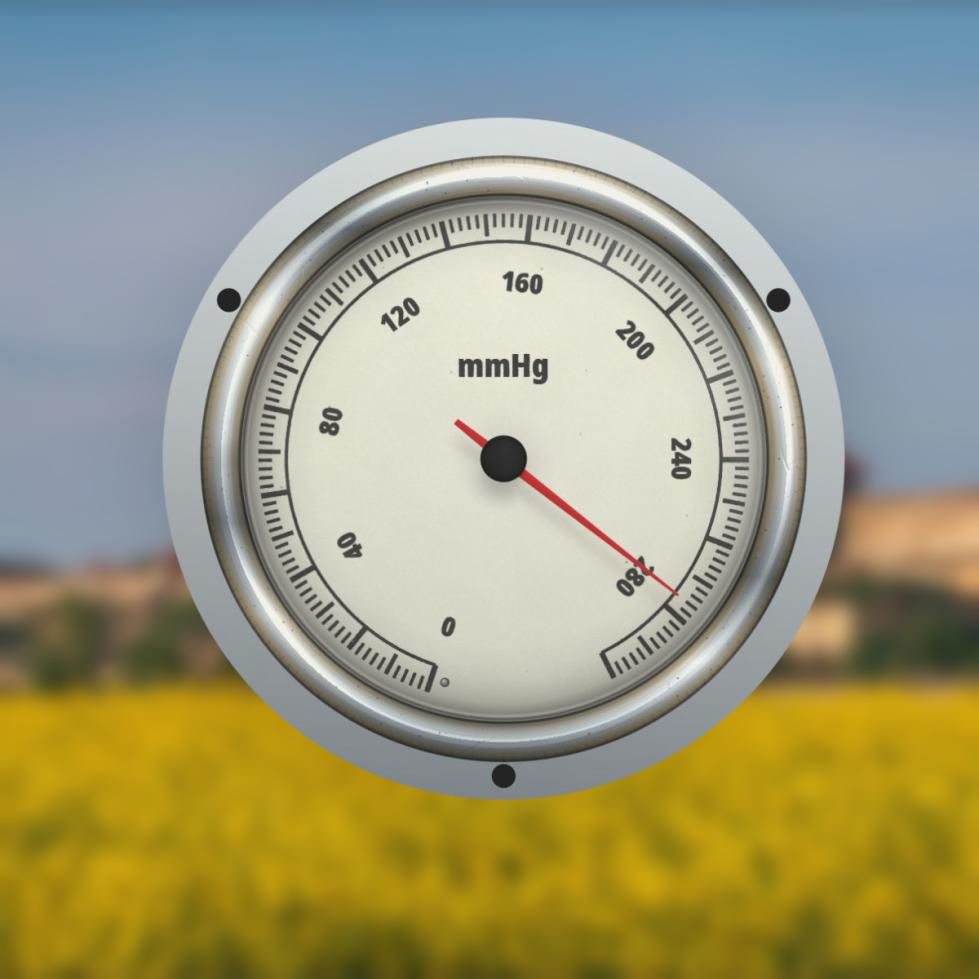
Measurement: 276 mmHg
